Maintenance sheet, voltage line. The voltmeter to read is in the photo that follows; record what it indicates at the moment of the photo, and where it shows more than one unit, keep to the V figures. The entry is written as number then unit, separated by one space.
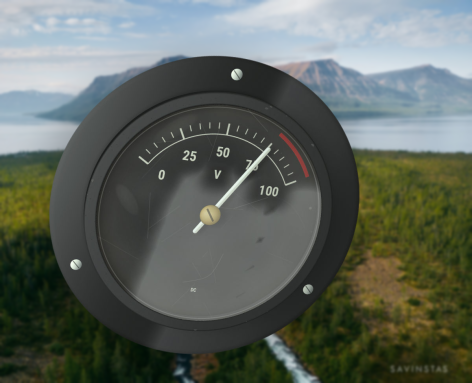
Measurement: 75 V
